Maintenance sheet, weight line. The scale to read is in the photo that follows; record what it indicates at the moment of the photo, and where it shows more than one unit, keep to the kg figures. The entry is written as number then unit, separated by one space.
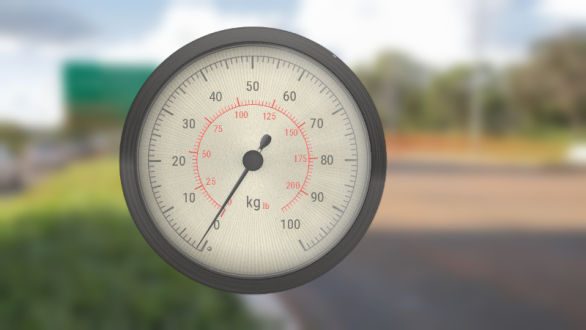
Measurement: 1 kg
